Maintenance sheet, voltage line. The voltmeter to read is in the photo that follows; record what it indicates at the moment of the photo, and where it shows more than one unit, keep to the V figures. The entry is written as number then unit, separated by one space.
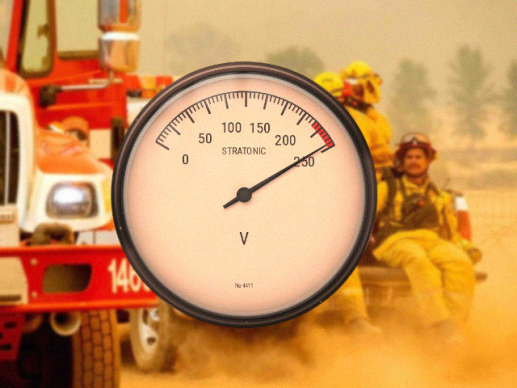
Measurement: 245 V
